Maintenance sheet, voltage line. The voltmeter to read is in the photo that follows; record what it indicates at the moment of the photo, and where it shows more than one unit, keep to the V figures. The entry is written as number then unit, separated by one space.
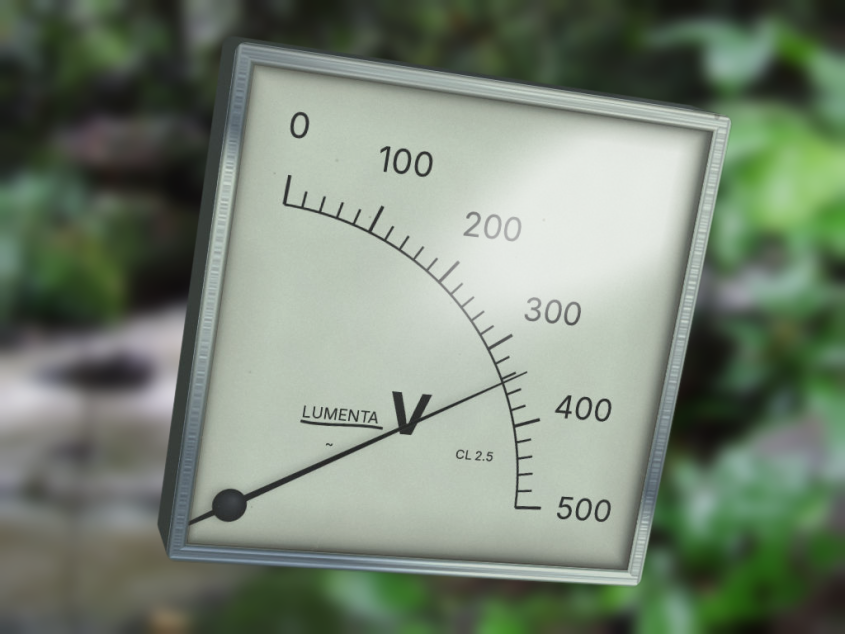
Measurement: 340 V
